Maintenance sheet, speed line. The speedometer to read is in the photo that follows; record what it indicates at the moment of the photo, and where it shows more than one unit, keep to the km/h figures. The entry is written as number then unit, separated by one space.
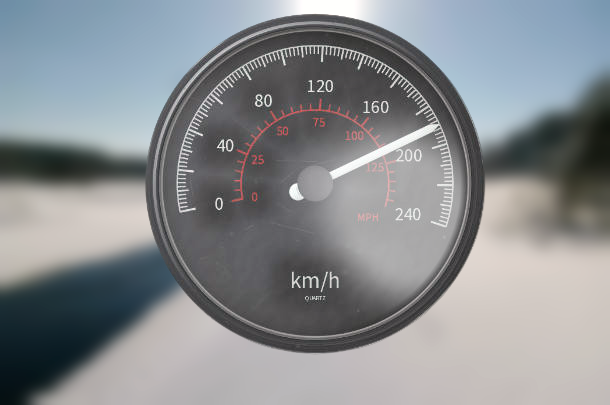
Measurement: 190 km/h
